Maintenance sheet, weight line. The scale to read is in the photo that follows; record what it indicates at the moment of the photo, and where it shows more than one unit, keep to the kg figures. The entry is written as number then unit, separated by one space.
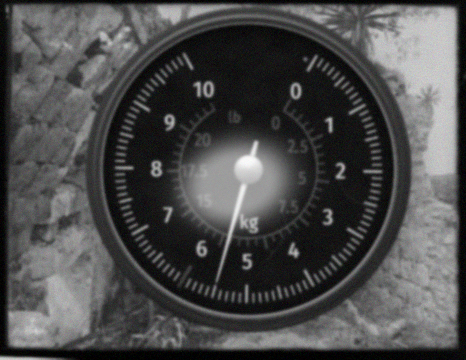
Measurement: 5.5 kg
